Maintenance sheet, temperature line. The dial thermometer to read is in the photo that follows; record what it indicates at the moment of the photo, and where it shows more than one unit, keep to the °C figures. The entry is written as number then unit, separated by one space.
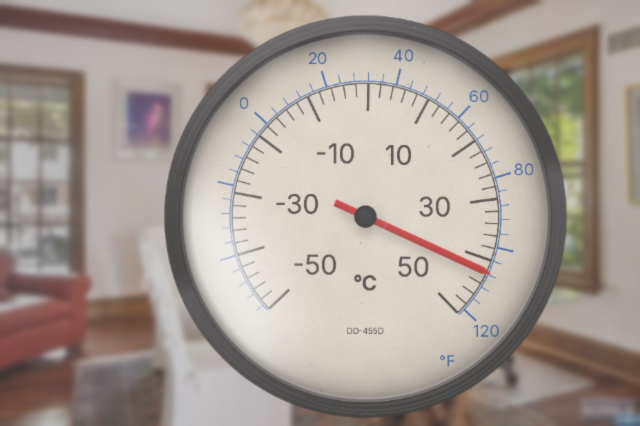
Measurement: 42 °C
